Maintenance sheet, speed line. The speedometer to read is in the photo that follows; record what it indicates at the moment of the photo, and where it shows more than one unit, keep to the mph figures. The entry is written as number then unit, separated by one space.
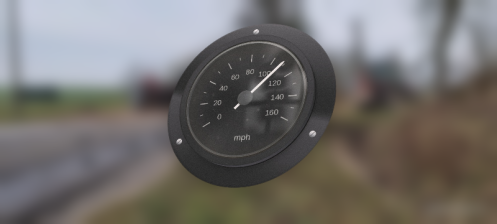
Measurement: 110 mph
